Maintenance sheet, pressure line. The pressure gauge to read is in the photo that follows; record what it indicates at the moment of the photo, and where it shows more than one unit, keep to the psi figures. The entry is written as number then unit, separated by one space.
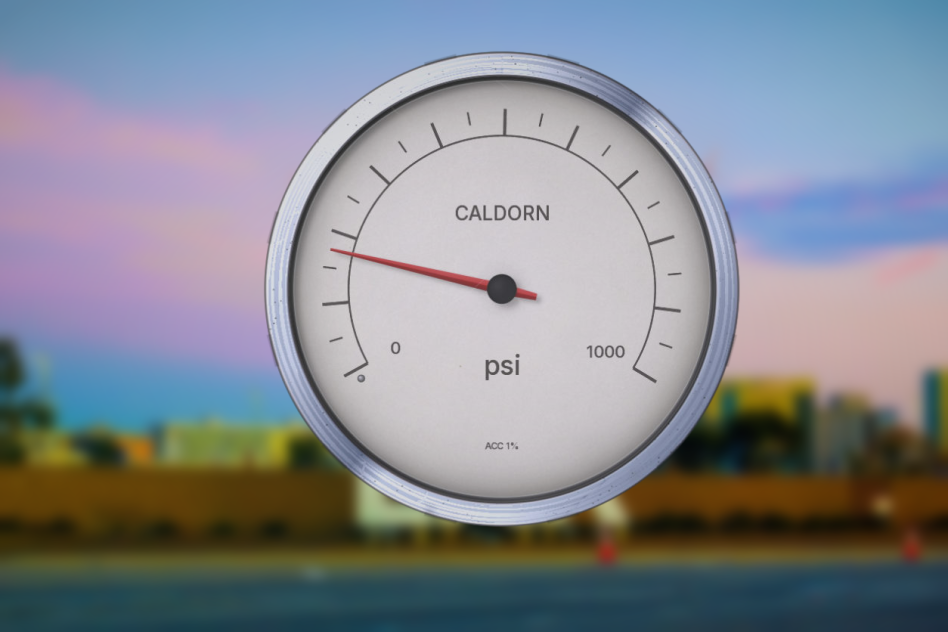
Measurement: 175 psi
